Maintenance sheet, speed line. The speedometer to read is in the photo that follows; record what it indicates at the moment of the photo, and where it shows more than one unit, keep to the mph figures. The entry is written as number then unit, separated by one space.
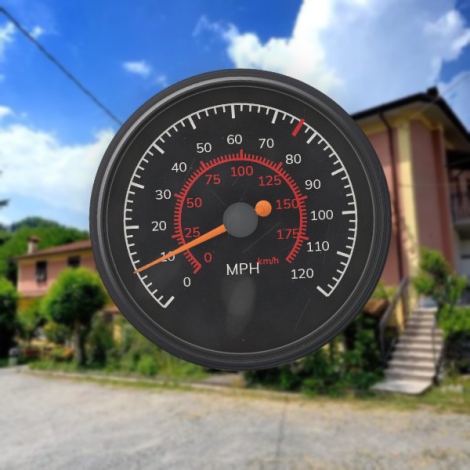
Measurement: 10 mph
